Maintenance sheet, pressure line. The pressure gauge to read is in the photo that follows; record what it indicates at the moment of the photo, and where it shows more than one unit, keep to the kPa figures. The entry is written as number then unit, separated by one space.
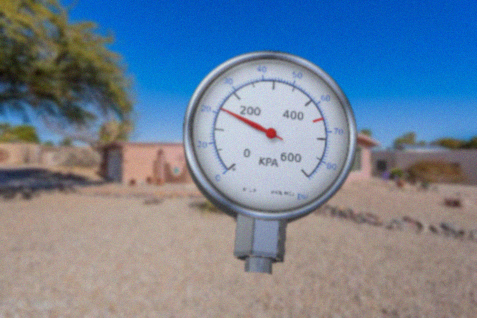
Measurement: 150 kPa
